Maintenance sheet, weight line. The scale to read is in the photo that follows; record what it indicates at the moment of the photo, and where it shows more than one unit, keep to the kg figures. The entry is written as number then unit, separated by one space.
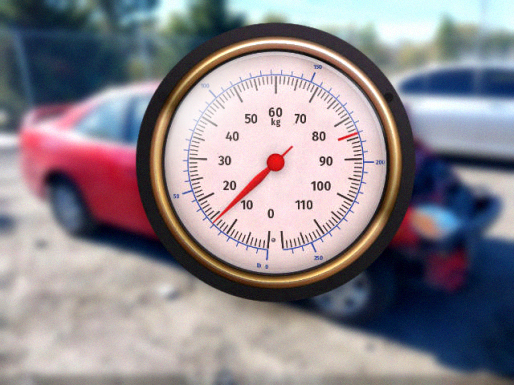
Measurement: 14 kg
